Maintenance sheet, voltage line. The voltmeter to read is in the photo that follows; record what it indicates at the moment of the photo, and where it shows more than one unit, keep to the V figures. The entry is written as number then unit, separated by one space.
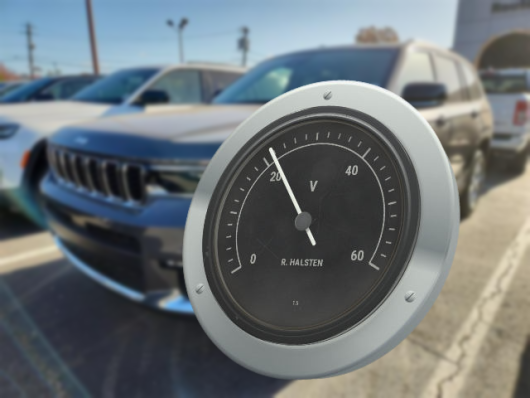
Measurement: 22 V
